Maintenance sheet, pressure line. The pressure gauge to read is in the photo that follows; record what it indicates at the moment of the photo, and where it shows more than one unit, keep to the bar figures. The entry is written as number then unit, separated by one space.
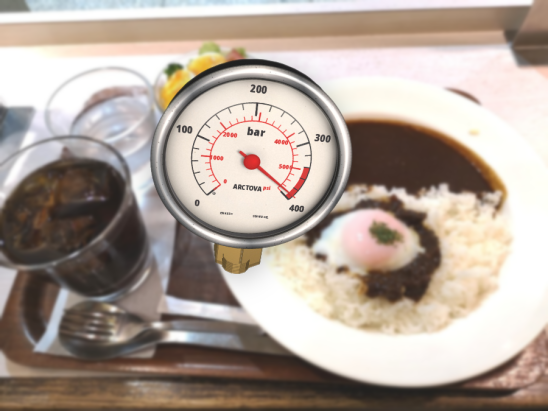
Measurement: 390 bar
